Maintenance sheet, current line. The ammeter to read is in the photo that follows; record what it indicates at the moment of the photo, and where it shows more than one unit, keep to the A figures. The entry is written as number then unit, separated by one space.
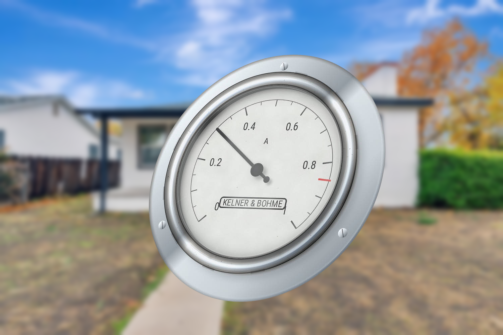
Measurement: 0.3 A
